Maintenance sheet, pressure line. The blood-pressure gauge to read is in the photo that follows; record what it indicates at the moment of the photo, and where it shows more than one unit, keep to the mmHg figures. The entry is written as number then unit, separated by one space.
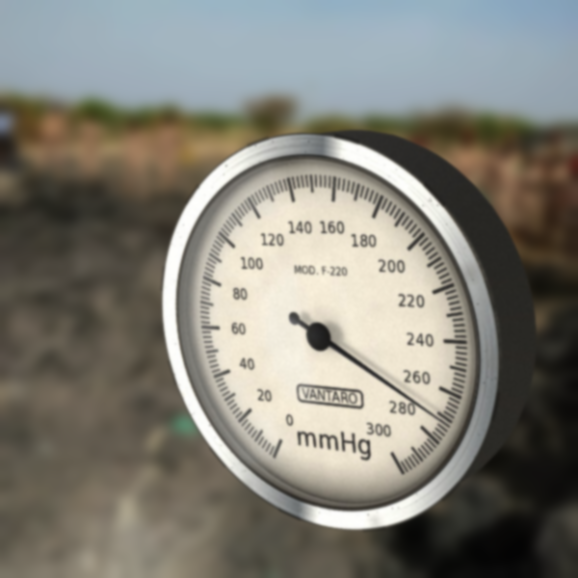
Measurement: 270 mmHg
